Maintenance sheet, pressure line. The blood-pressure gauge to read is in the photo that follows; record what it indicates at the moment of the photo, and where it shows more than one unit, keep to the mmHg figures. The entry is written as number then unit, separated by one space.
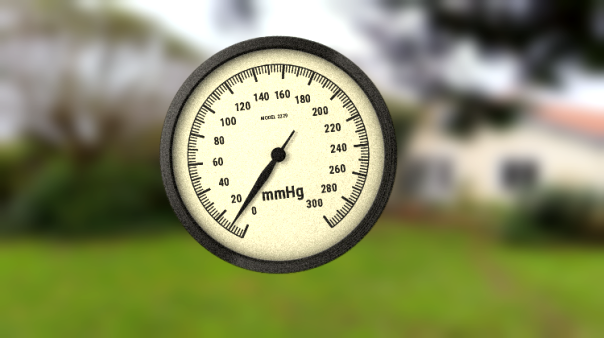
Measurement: 10 mmHg
